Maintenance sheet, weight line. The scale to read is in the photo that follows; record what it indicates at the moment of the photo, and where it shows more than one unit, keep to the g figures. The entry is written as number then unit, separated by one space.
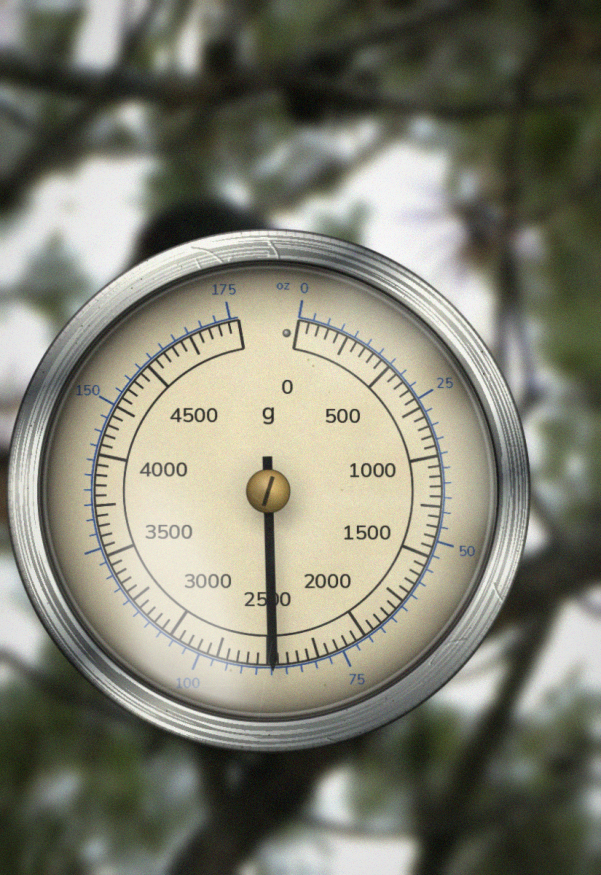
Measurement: 2475 g
